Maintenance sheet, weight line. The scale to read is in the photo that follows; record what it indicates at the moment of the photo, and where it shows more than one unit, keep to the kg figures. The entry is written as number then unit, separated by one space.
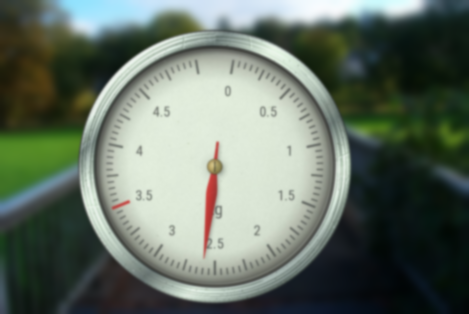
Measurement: 2.6 kg
